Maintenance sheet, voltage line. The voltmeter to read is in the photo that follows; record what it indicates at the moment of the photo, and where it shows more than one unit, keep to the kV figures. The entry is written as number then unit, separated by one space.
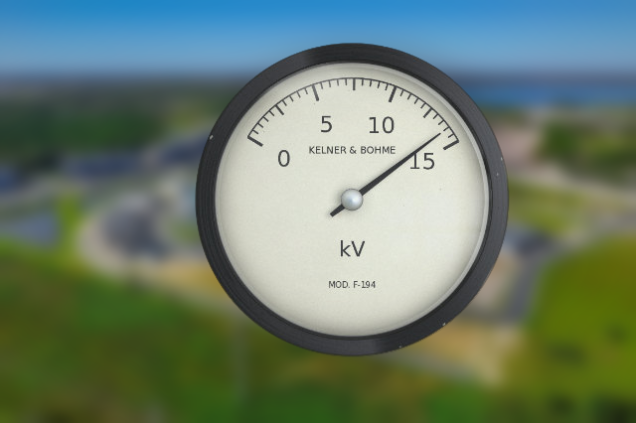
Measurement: 14 kV
